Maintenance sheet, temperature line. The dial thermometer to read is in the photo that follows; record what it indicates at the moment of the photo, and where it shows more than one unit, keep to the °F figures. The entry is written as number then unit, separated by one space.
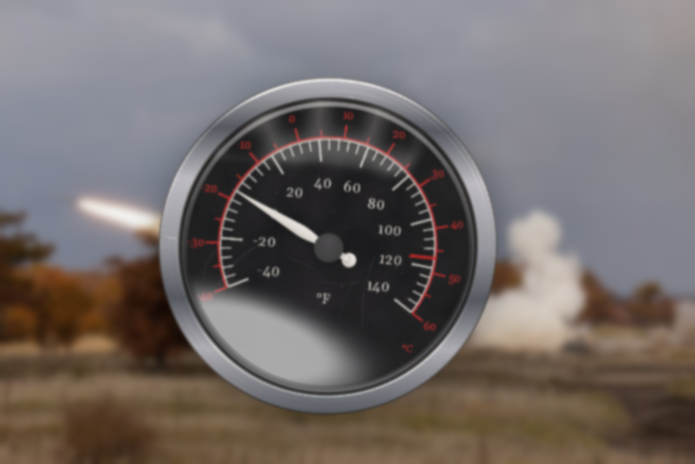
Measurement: 0 °F
